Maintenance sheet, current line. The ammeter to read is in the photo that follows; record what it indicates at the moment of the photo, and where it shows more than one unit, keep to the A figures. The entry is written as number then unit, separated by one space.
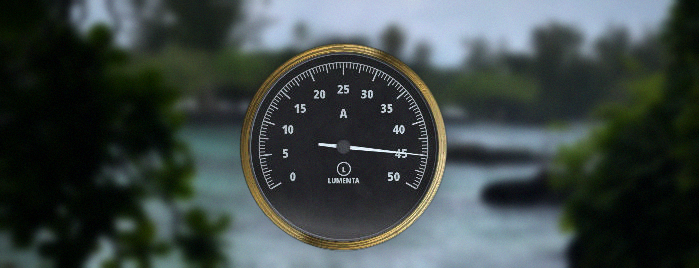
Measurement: 45 A
